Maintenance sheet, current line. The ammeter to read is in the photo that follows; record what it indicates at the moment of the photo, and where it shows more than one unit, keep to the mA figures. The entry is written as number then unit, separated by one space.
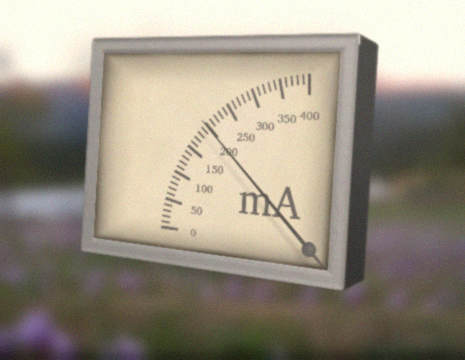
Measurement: 200 mA
